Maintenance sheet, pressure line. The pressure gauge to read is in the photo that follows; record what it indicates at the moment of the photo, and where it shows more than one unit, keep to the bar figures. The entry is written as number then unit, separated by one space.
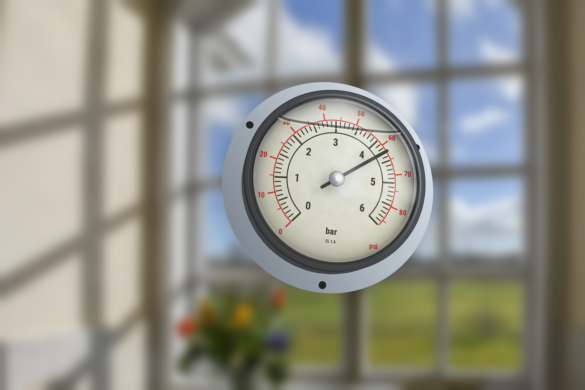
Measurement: 4.3 bar
